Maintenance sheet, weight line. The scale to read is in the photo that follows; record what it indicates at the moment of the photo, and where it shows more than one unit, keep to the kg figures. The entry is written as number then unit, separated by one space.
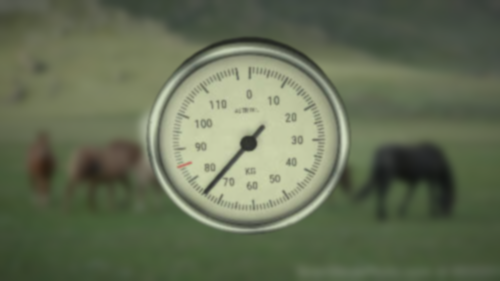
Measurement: 75 kg
